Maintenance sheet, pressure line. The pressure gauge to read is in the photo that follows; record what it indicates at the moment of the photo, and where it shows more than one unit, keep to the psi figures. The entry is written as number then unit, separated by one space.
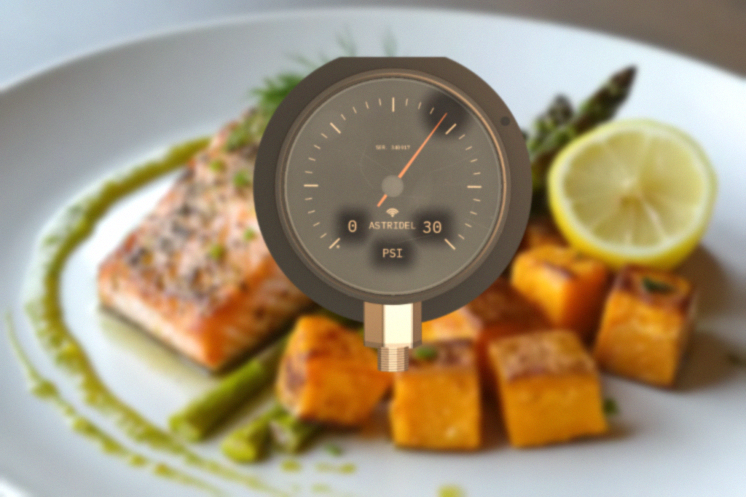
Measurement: 19 psi
